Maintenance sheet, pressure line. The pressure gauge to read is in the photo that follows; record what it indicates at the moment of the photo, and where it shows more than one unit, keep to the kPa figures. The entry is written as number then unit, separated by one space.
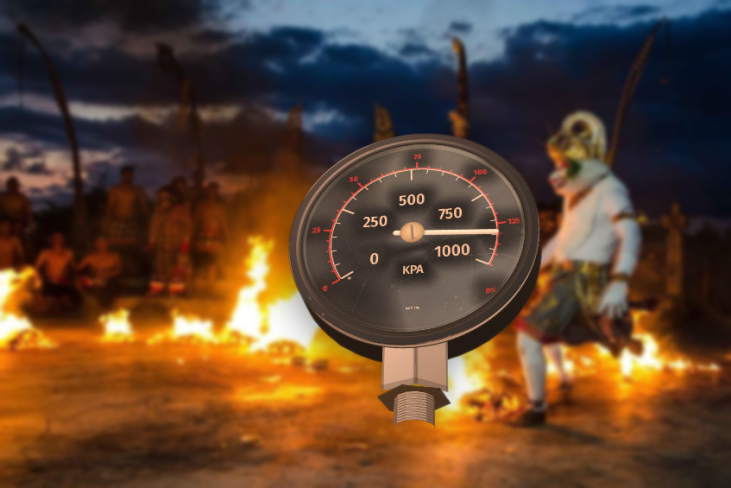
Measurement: 900 kPa
